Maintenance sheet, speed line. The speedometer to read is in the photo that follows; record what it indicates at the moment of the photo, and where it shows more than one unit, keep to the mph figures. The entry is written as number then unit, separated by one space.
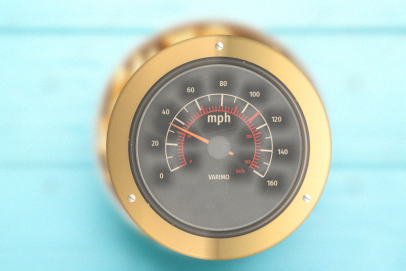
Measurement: 35 mph
